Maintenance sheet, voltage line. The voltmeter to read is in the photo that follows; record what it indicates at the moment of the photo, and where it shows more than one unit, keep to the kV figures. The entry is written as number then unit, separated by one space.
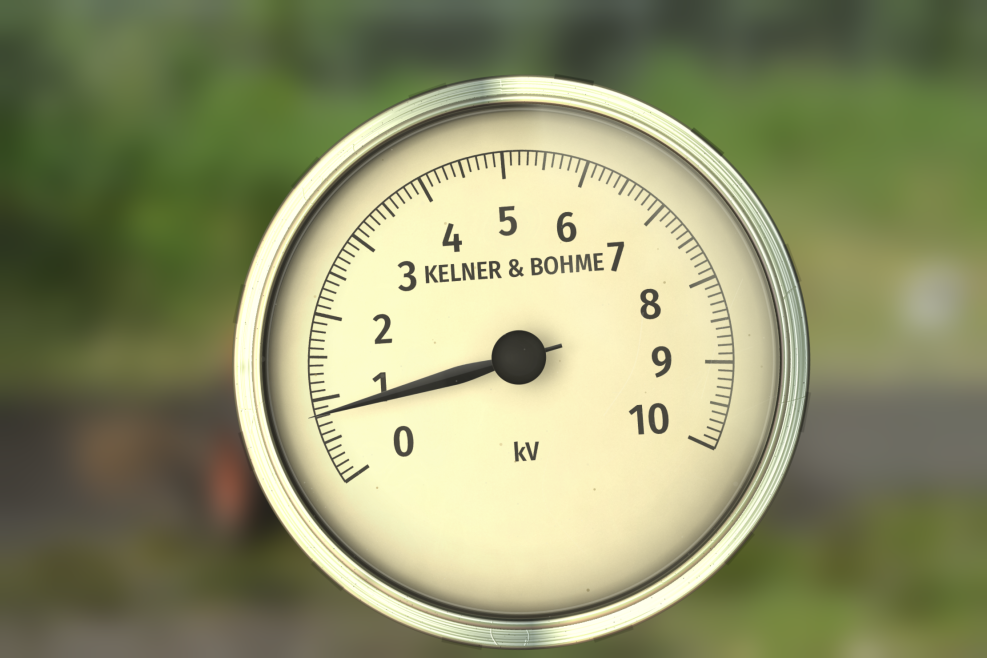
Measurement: 0.8 kV
